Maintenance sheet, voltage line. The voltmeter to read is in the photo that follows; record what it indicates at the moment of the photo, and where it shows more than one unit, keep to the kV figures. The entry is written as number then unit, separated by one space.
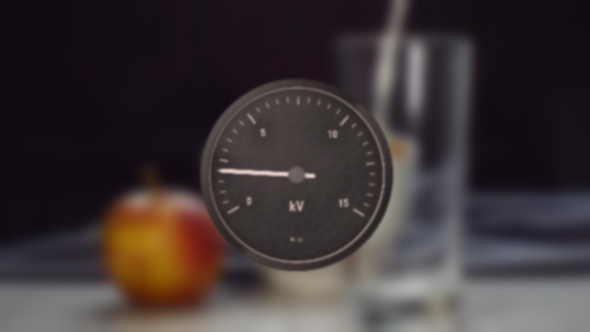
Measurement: 2 kV
